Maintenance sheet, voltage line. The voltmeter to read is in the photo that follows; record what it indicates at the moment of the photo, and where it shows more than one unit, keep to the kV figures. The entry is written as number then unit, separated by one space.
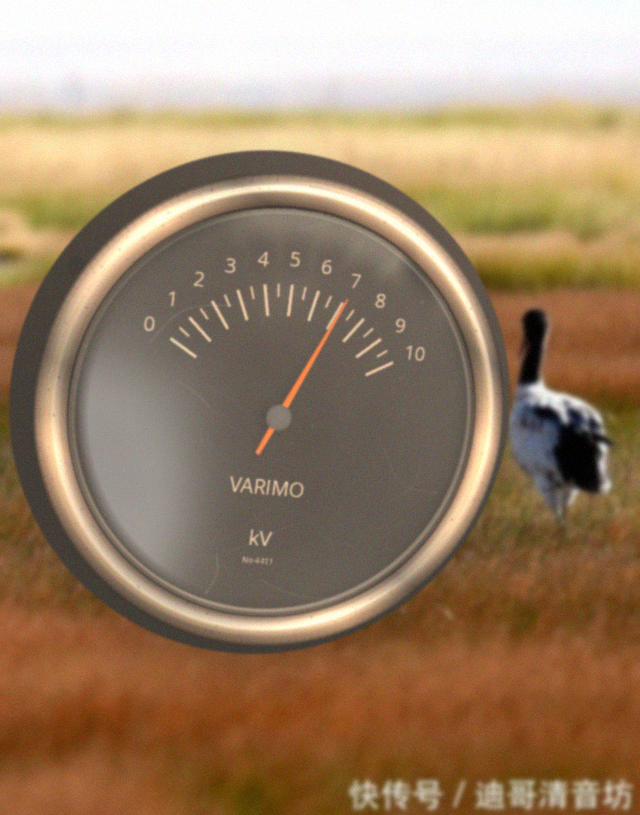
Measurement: 7 kV
